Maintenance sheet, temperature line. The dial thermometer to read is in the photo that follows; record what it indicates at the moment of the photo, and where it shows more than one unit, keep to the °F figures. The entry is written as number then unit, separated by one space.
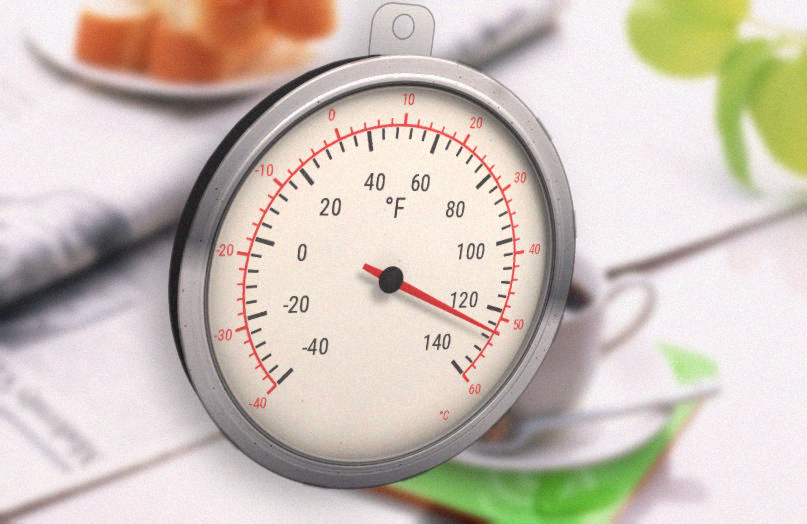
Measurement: 126 °F
